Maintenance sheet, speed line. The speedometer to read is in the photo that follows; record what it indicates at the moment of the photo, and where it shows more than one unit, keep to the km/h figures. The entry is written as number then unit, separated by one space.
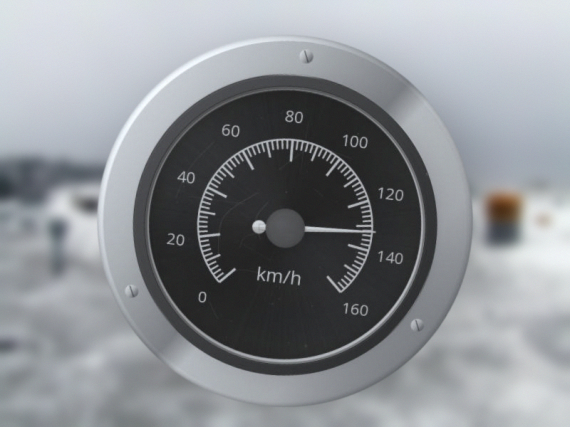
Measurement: 132 km/h
